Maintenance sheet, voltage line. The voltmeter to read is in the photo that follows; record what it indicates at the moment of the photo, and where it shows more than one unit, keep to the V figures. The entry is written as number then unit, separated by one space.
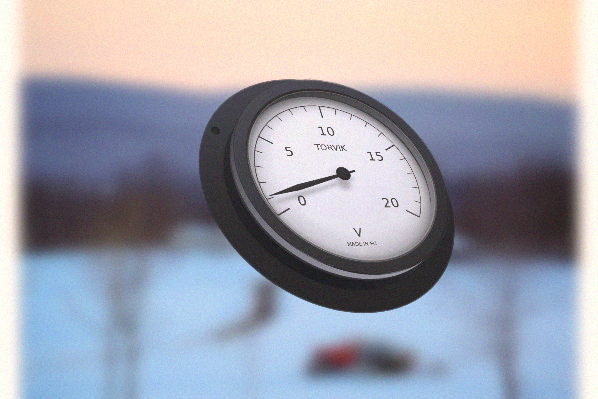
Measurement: 1 V
